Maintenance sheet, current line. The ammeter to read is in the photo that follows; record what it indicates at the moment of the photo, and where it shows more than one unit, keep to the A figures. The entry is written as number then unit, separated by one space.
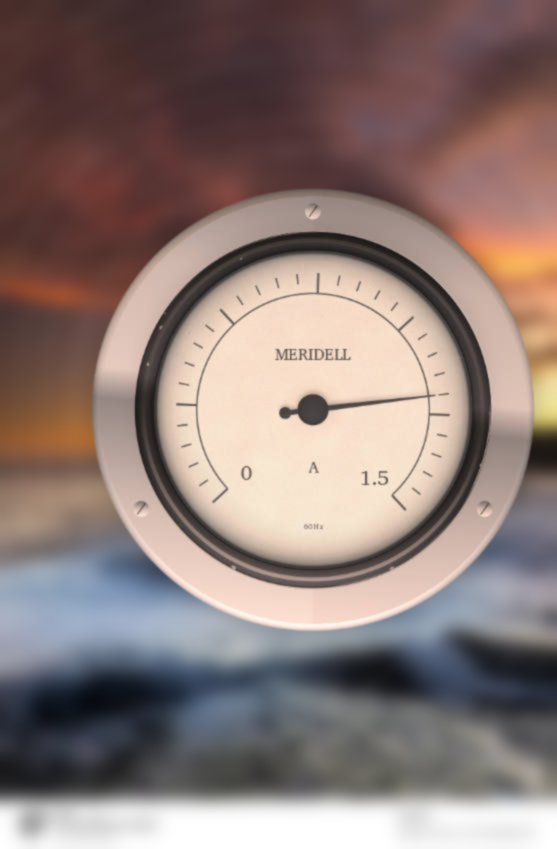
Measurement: 1.2 A
